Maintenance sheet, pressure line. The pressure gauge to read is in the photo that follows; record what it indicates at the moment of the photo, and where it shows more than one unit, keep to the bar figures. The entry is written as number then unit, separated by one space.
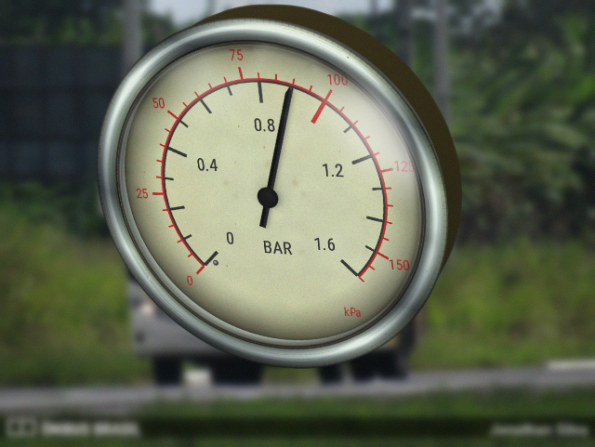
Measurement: 0.9 bar
